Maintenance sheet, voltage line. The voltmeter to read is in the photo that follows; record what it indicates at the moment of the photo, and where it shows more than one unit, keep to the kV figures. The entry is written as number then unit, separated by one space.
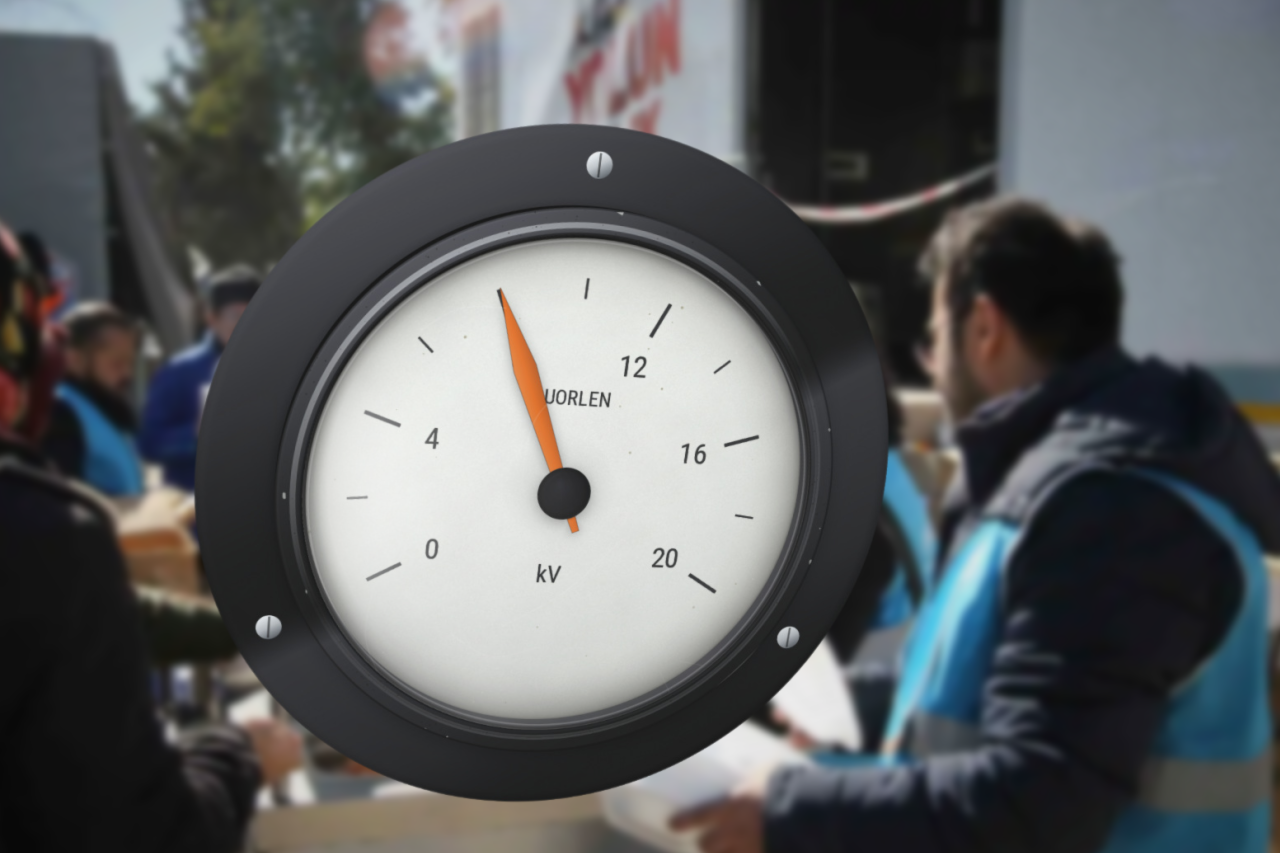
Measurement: 8 kV
